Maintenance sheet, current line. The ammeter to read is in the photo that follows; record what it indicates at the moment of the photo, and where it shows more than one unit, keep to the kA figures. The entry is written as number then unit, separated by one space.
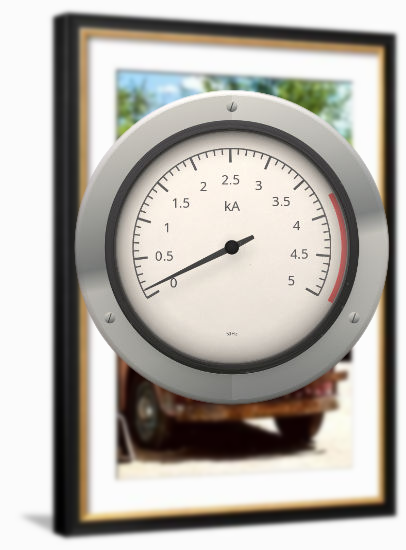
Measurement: 0.1 kA
